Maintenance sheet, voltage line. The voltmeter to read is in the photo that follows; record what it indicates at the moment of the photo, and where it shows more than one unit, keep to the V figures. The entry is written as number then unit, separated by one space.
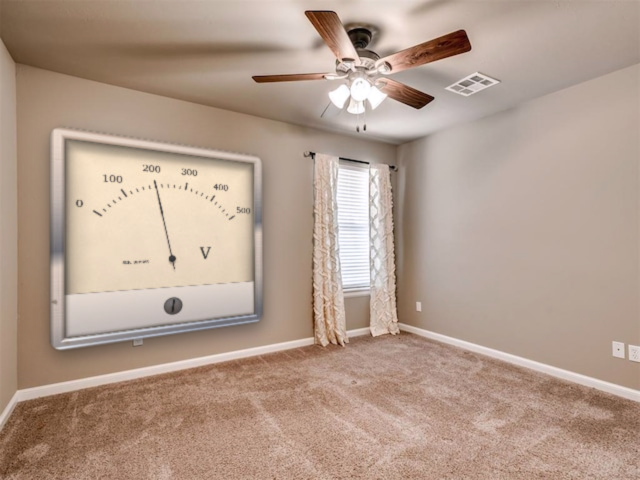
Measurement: 200 V
